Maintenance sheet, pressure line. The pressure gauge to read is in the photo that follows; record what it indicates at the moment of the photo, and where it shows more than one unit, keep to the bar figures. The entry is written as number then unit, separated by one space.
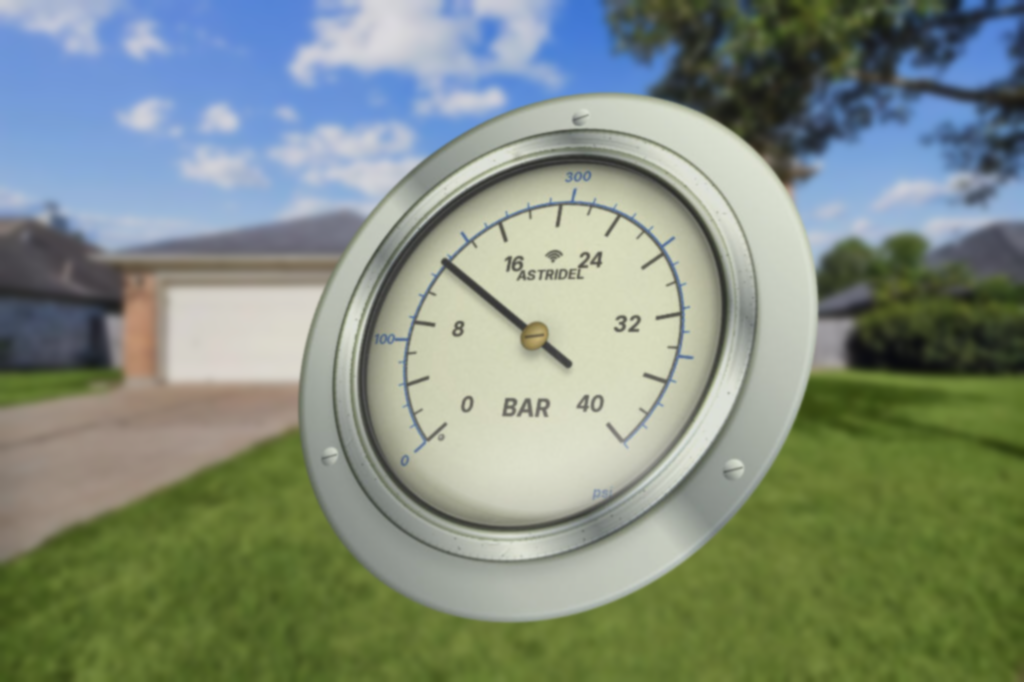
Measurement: 12 bar
